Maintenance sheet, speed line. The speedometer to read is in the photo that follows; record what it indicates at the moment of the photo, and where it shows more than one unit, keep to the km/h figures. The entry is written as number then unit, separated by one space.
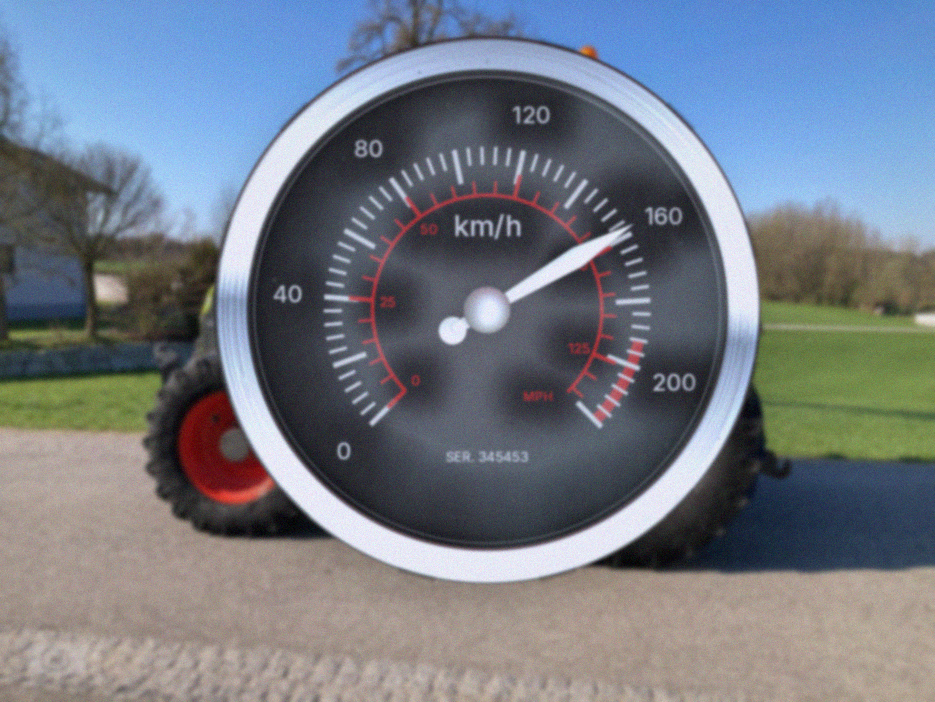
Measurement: 158 km/h
